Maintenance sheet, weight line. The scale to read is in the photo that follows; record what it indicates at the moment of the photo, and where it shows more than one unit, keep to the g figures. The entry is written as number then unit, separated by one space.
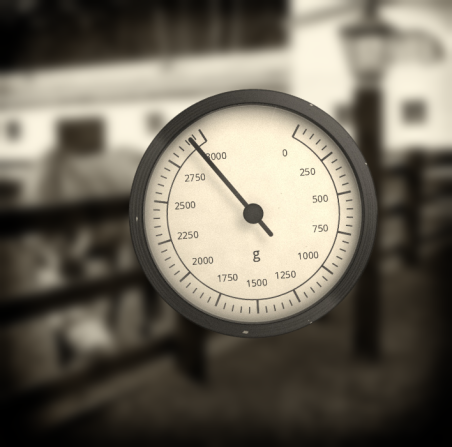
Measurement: 2925 g
